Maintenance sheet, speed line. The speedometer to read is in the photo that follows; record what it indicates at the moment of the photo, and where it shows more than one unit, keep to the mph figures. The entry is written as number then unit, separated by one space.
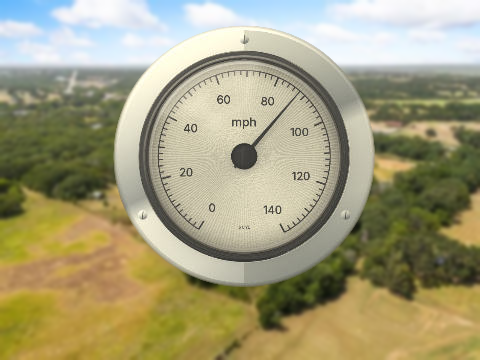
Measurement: 88 mph
